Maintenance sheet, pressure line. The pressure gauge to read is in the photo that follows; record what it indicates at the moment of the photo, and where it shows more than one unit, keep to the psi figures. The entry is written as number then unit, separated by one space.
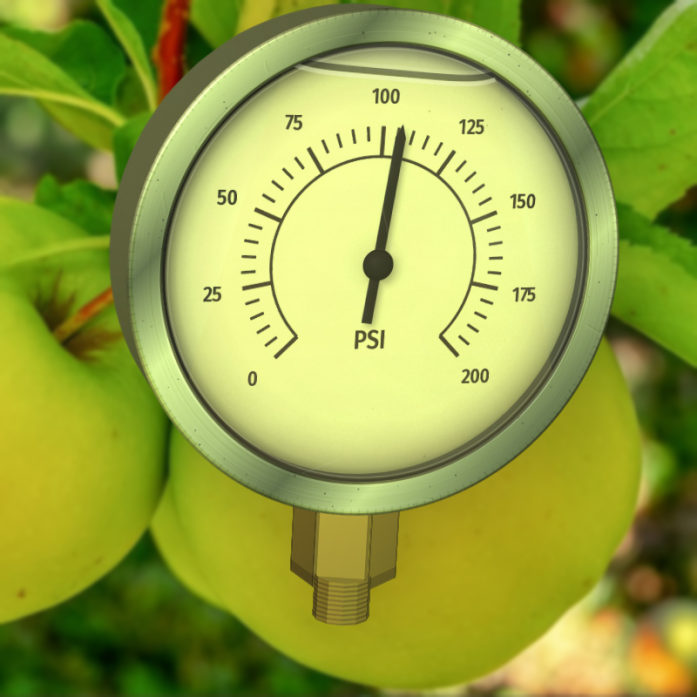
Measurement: 105 psi
